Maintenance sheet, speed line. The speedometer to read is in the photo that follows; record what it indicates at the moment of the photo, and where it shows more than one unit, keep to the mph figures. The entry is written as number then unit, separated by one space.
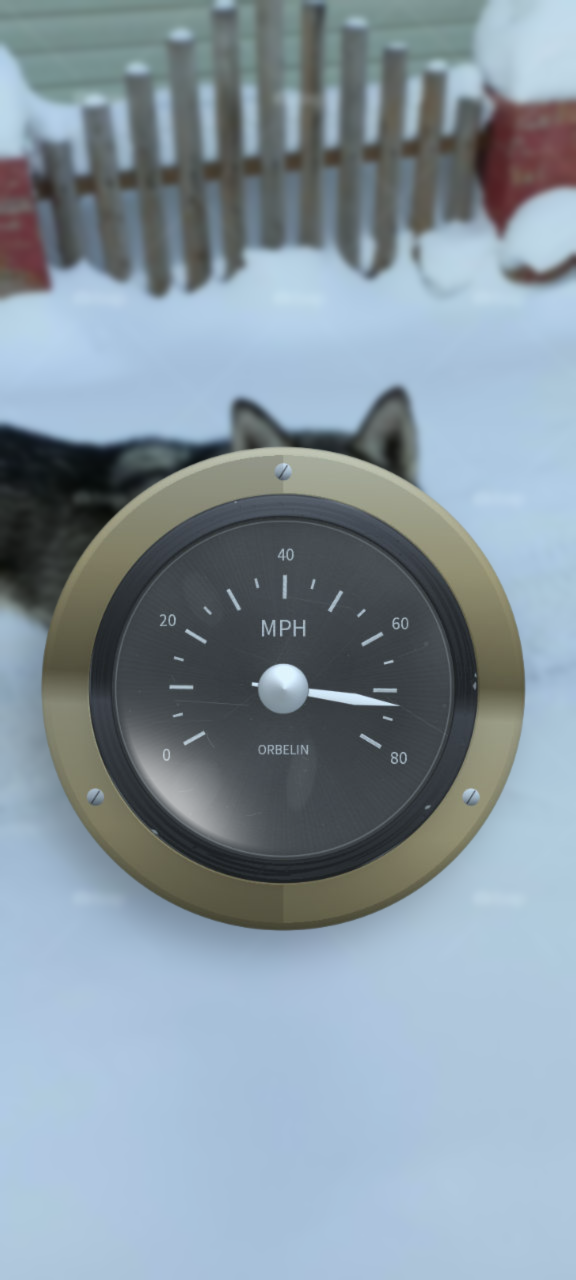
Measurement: 72.5 mph
